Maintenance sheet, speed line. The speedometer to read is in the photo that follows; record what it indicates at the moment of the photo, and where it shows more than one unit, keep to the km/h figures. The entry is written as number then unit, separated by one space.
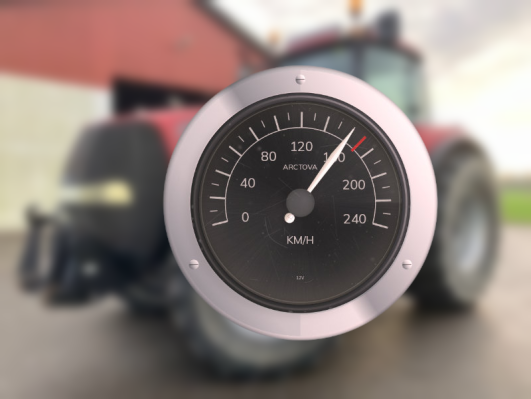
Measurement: 160 km/h
